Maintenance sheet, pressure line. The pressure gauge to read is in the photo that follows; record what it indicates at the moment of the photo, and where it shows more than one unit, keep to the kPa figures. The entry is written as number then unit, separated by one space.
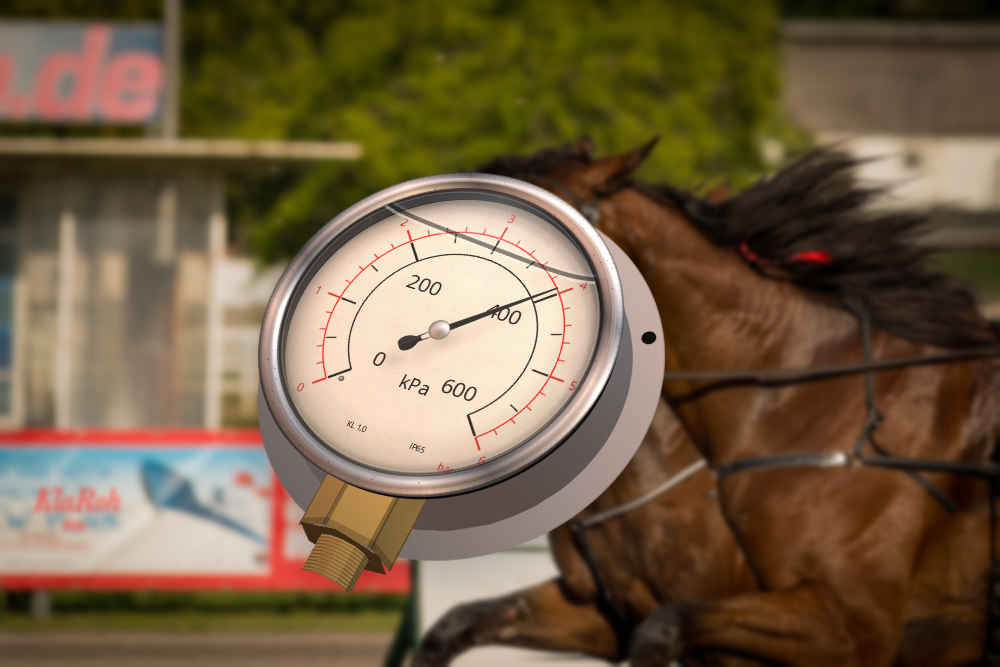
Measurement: 400 kPa
